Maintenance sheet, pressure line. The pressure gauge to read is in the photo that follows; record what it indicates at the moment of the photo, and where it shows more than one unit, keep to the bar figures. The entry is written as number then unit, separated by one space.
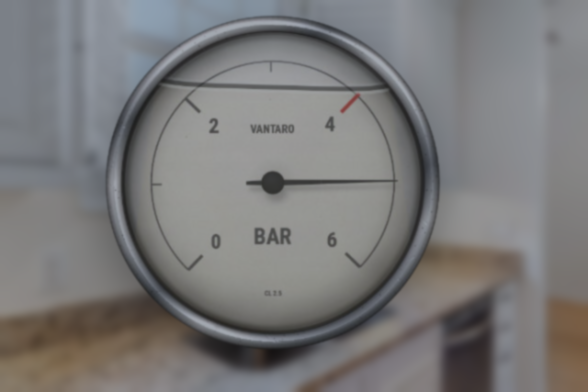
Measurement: 5 bar
